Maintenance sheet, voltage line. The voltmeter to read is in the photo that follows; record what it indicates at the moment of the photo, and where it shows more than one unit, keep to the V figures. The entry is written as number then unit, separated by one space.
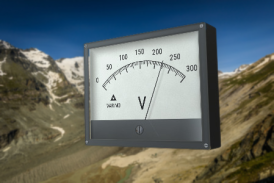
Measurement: 225 V
